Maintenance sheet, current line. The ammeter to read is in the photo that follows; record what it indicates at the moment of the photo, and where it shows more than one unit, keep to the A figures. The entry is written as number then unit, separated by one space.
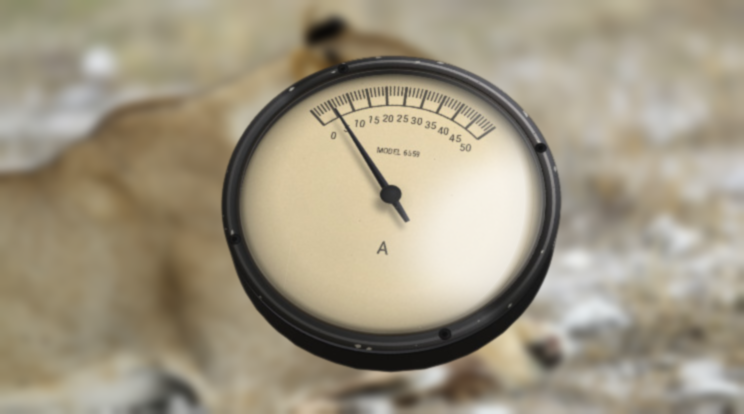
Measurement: 5 A
